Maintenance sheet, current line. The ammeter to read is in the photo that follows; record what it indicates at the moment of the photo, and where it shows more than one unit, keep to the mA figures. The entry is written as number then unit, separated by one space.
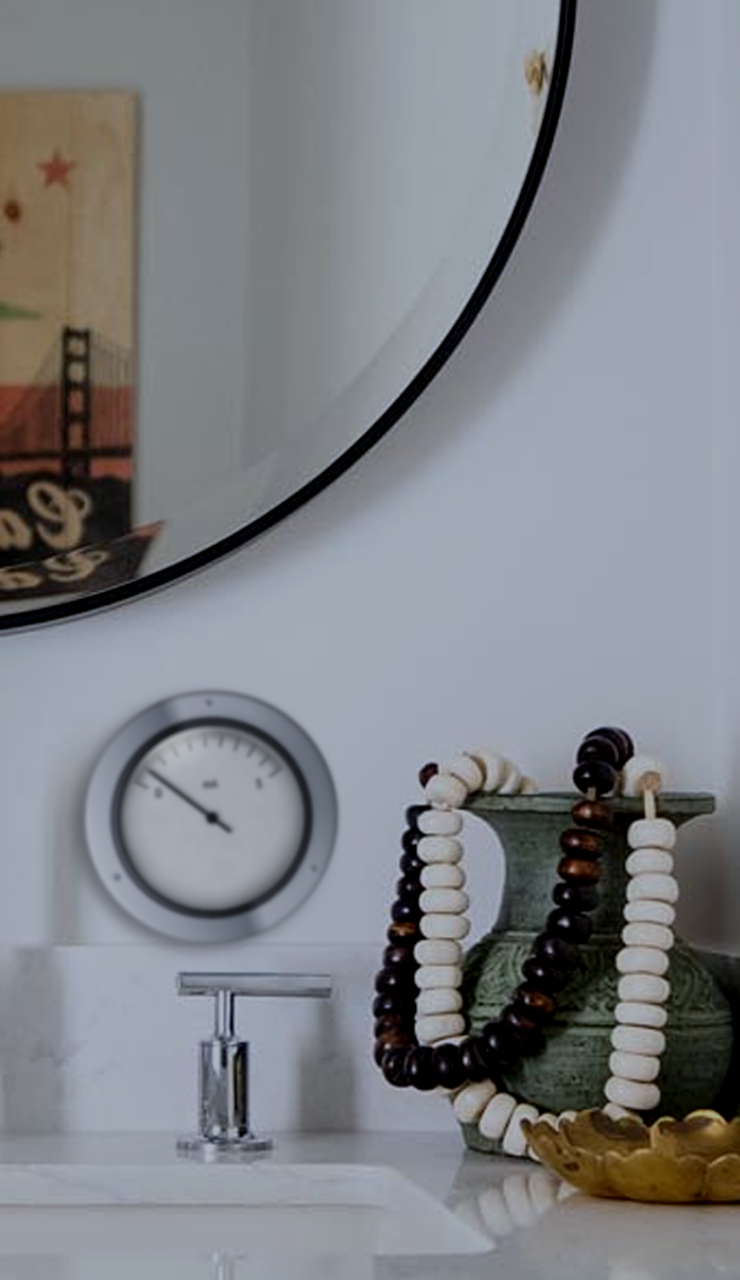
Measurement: 0.5 mA
